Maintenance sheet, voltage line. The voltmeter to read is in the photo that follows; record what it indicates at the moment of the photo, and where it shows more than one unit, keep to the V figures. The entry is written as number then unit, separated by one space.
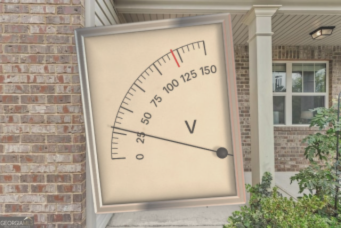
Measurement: 30 V
